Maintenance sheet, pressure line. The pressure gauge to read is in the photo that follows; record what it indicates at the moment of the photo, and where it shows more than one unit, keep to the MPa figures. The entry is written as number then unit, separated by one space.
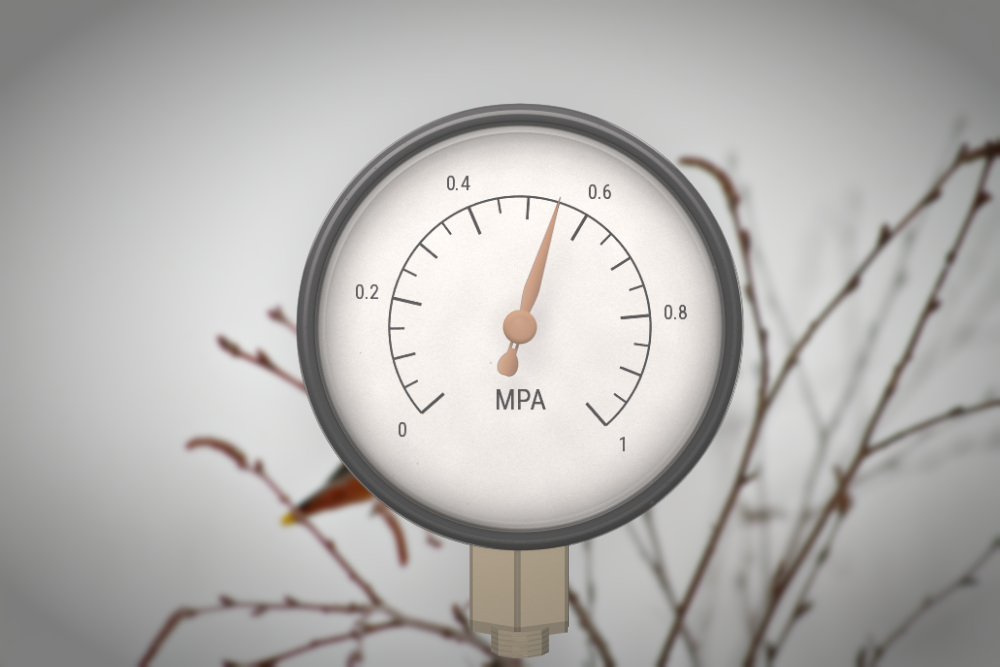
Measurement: 0.55 MPa
